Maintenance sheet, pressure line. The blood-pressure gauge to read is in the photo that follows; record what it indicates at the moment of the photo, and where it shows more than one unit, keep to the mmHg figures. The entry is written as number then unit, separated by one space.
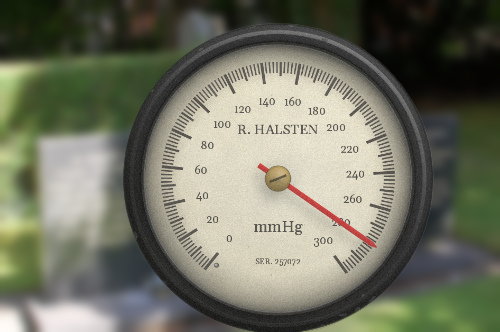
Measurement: 280 mmHg
